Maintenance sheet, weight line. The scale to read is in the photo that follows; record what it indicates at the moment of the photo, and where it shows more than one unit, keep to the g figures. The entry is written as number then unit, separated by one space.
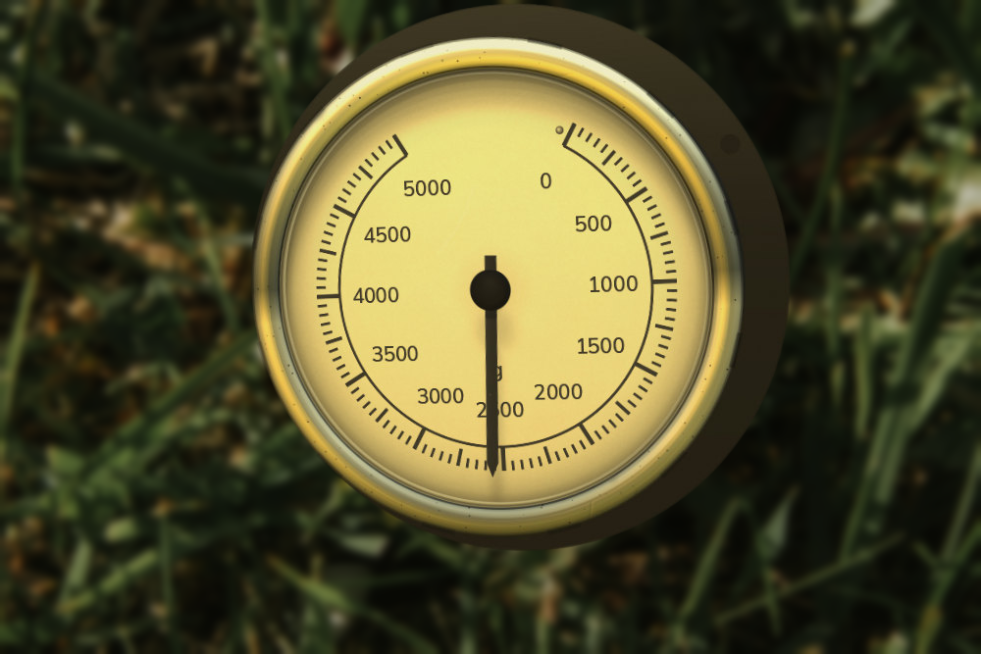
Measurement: 2550 g
